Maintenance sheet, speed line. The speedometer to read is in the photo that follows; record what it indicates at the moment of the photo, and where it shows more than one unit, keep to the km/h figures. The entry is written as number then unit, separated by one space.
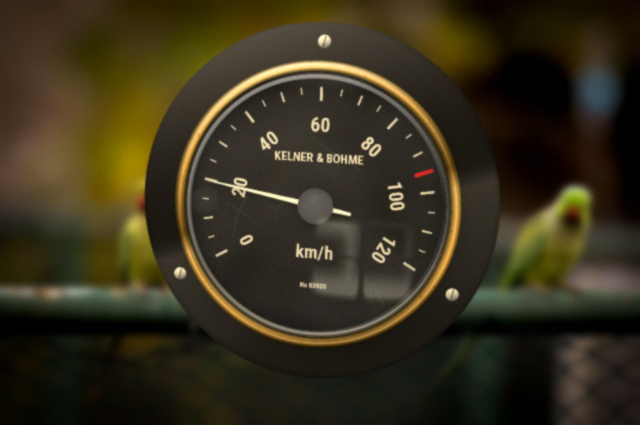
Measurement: 20 km/h
